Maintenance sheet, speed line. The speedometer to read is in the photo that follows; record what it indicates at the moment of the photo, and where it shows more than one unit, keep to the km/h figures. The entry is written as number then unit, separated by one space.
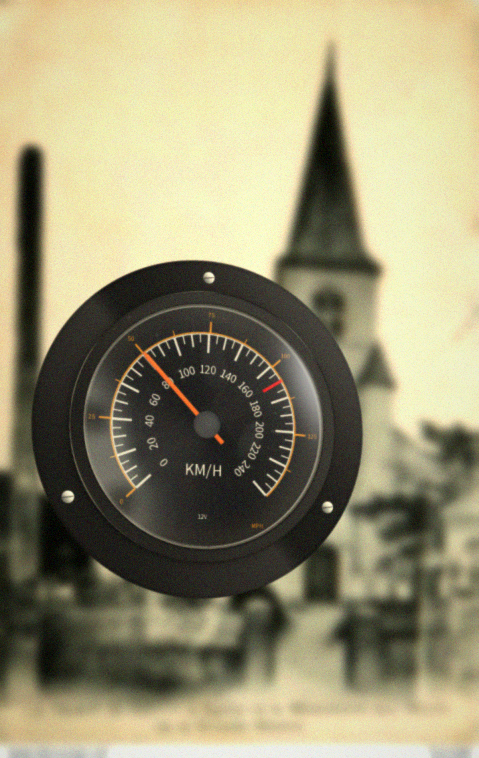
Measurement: 80 km/h
